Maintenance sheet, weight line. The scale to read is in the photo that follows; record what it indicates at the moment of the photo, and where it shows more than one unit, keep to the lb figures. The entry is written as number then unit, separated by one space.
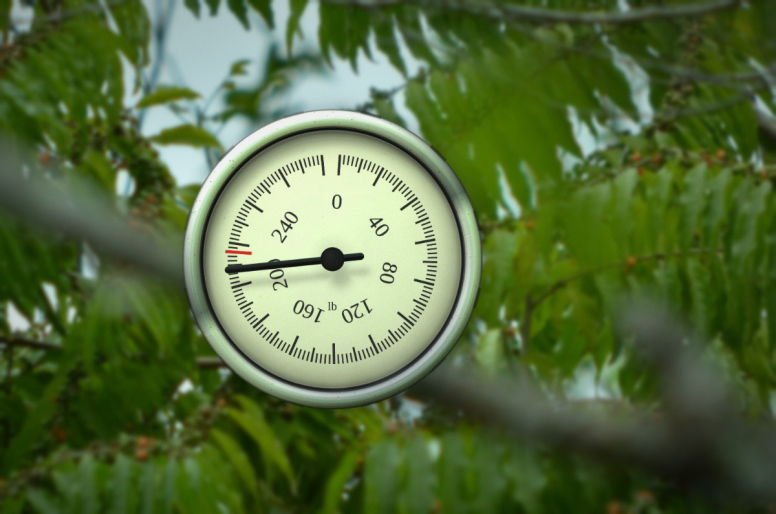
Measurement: 208 lb
